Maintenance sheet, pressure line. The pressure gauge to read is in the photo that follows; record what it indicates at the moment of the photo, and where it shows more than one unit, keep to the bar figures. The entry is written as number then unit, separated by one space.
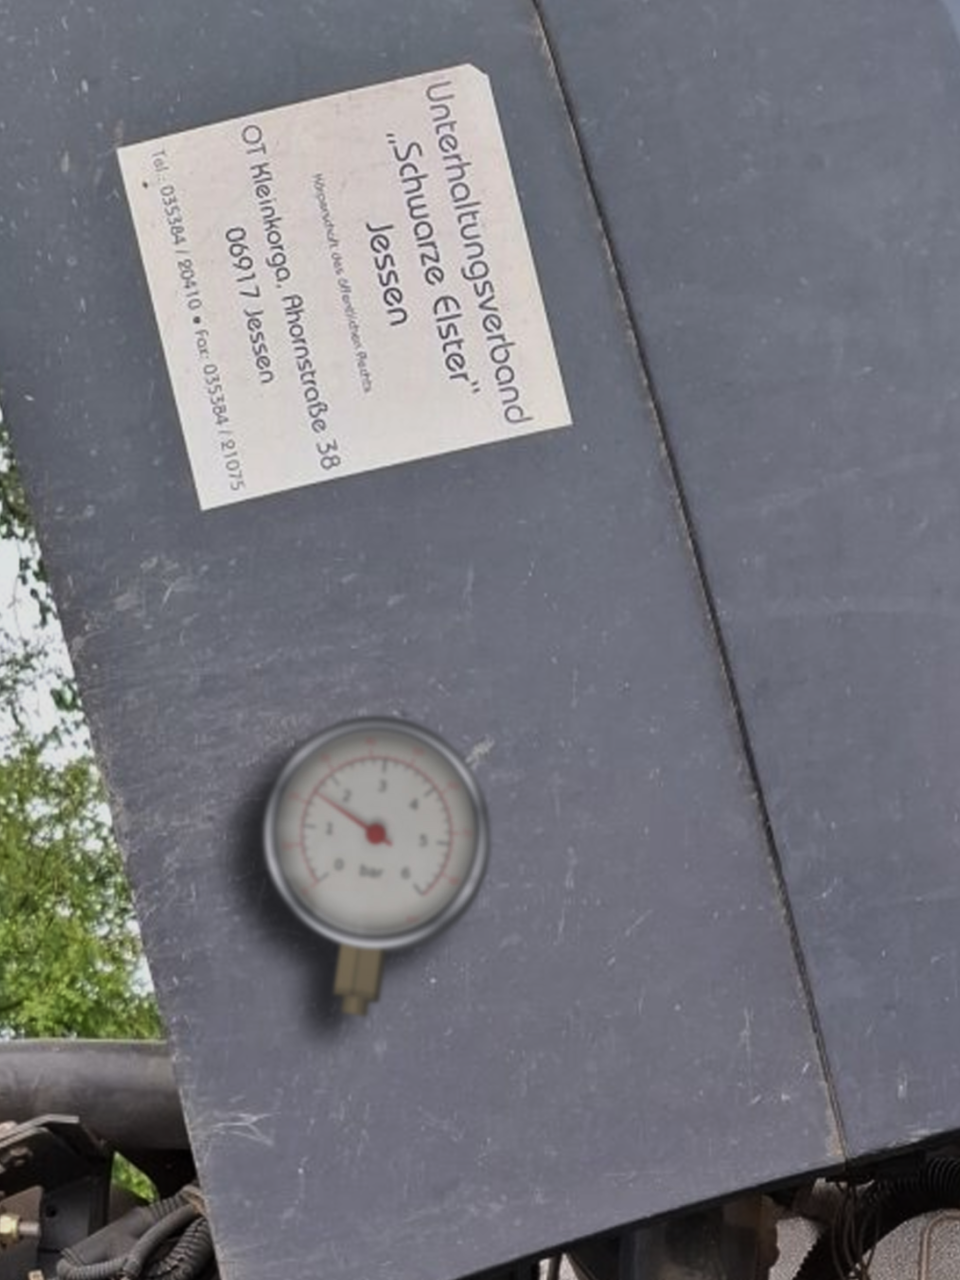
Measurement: 1.6 bar
